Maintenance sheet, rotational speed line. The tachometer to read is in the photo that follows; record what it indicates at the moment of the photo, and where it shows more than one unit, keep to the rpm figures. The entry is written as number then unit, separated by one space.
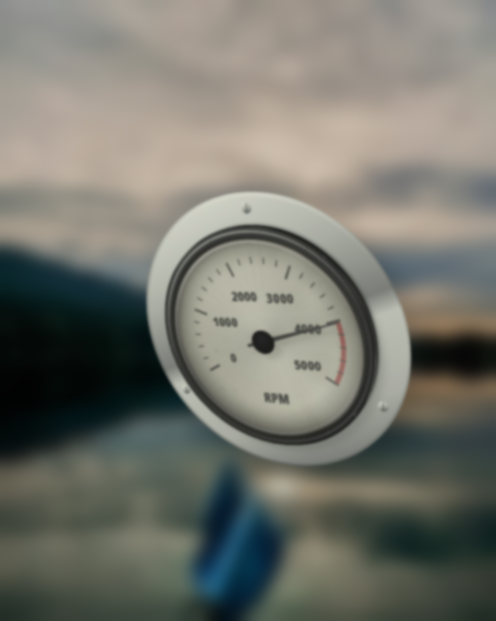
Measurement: 4000 rpm
